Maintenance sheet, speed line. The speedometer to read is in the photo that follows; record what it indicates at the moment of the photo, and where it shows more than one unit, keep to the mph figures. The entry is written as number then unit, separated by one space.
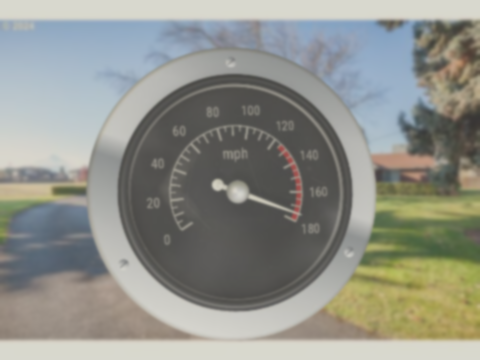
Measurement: 175 mph
